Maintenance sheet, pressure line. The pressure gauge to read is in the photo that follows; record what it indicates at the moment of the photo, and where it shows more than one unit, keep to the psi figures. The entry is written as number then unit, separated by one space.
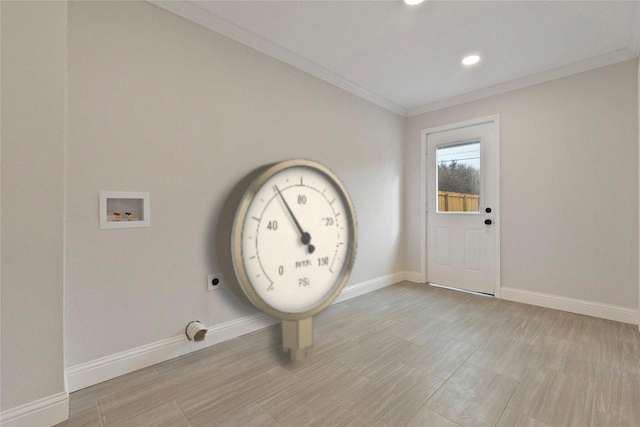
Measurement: 60 psi
